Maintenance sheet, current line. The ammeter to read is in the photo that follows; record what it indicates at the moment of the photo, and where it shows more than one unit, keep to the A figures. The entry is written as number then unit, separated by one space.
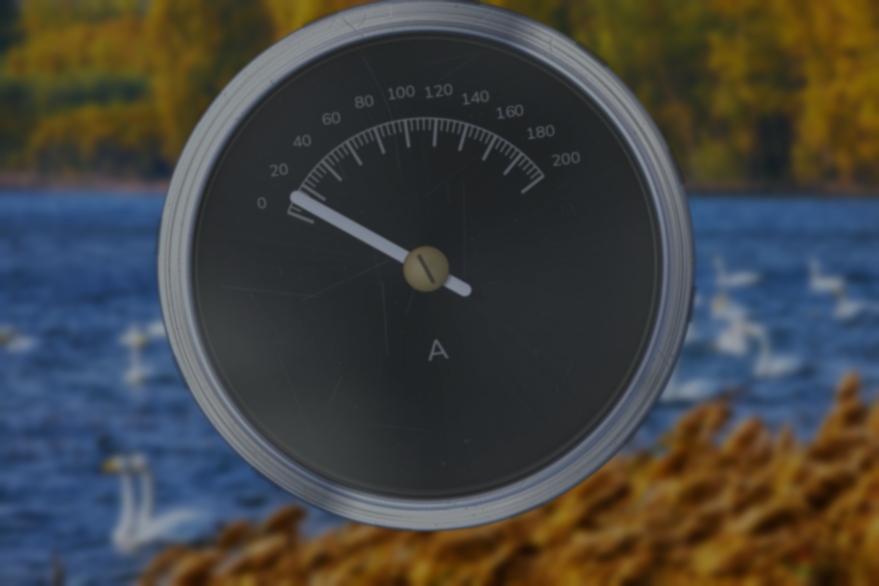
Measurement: 12 A
